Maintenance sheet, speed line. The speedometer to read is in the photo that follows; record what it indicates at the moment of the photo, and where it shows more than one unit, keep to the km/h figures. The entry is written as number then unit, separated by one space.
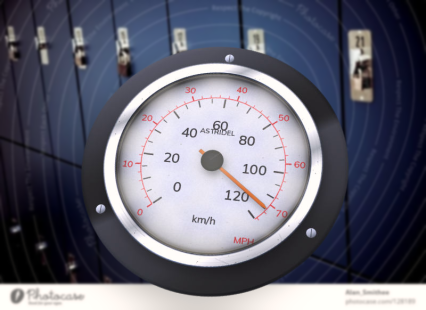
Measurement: 115 km/h
